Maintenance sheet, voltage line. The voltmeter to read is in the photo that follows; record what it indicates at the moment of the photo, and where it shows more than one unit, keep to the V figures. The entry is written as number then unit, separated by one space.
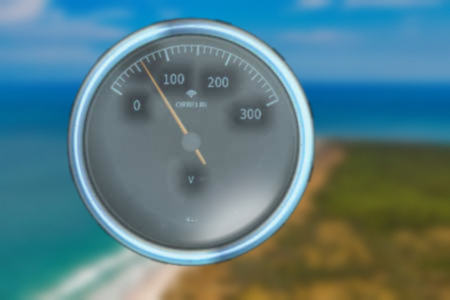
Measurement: 60 V
